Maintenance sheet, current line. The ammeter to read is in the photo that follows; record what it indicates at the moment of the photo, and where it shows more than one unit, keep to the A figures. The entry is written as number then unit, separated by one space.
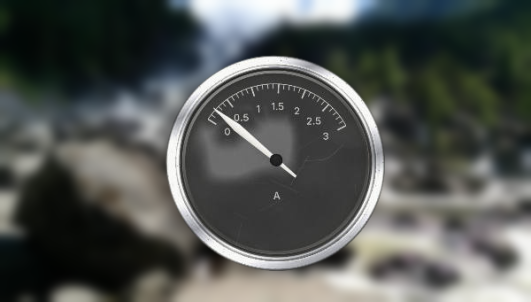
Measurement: 0.2 A
